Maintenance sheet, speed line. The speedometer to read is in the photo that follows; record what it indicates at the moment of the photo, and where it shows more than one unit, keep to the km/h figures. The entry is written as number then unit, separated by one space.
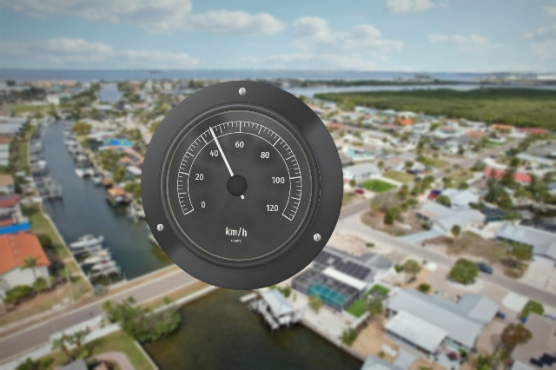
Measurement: 46 km/h
